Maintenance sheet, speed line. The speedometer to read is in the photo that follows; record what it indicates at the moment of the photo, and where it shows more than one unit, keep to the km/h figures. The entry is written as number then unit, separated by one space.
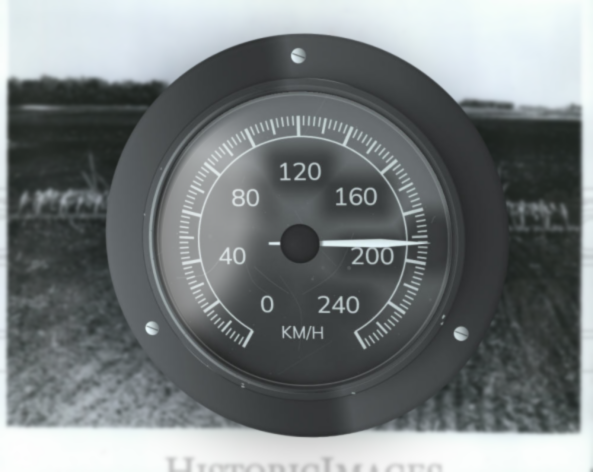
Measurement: 192 km/h
